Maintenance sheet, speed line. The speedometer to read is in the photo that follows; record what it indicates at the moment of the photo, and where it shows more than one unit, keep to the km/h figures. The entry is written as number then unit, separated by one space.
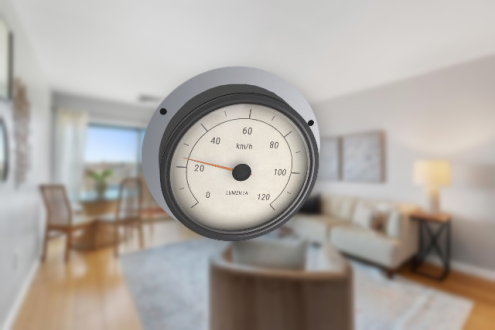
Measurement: 25 km/h
